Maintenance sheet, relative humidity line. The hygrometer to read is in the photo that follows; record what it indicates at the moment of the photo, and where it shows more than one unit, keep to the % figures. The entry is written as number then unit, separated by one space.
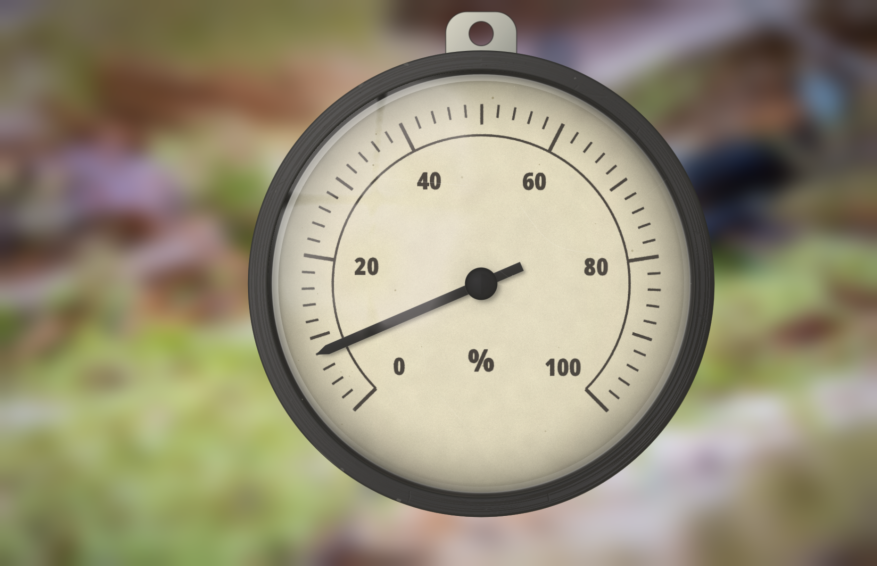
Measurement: 8 %
